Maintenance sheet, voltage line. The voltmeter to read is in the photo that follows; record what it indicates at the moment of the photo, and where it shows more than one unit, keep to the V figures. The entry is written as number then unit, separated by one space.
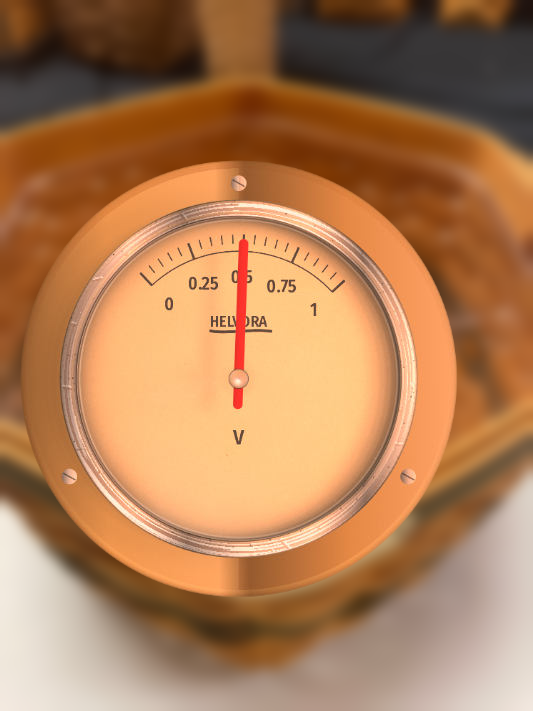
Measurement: 0.5 V
